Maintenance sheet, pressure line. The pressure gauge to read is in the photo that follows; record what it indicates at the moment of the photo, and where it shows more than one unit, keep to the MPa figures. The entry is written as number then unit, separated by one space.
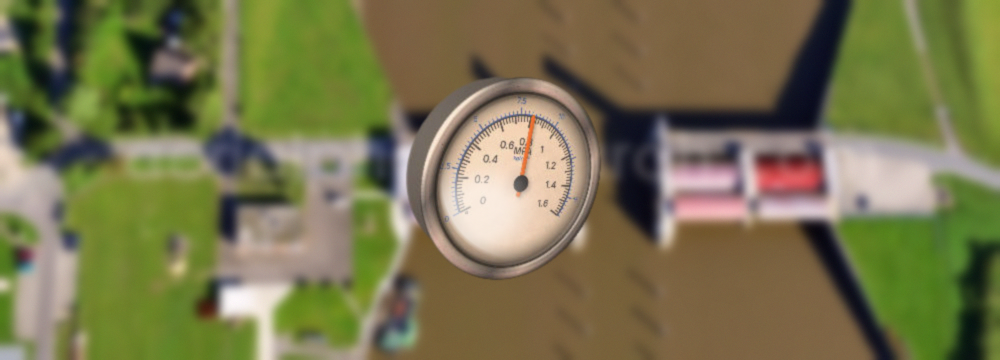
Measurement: 0.8 MPa
